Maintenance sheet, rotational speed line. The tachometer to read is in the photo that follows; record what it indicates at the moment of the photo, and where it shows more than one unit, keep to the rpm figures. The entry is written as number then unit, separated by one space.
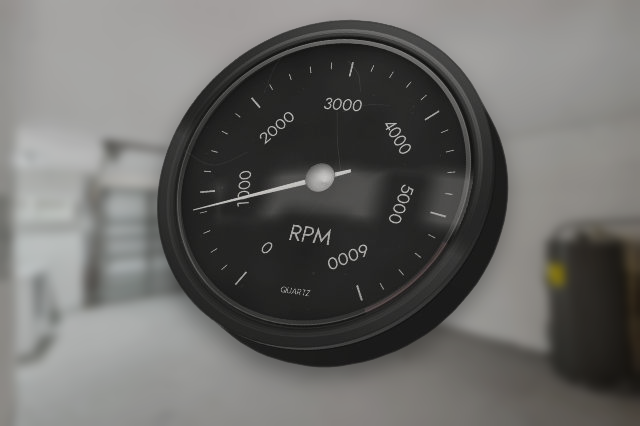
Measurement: 800 rpm
